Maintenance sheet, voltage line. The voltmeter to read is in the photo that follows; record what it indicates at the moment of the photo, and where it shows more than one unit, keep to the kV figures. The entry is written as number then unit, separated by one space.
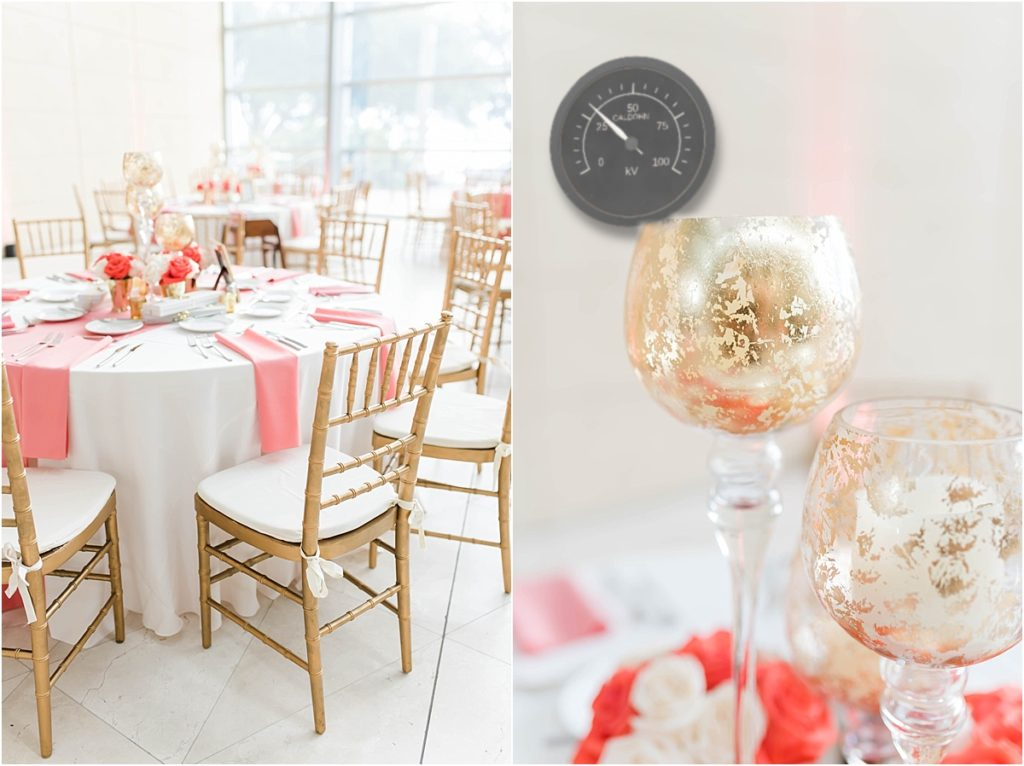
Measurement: 30 kV
